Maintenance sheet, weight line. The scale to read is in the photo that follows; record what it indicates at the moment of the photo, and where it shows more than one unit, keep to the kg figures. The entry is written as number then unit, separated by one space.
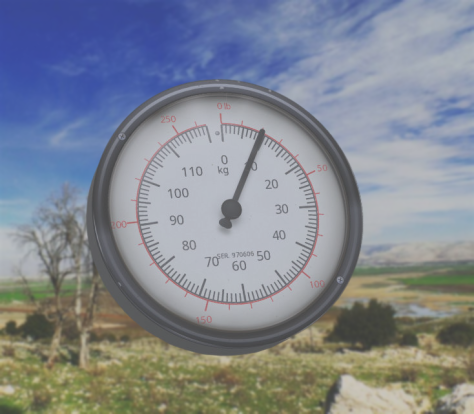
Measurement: 9 kg
